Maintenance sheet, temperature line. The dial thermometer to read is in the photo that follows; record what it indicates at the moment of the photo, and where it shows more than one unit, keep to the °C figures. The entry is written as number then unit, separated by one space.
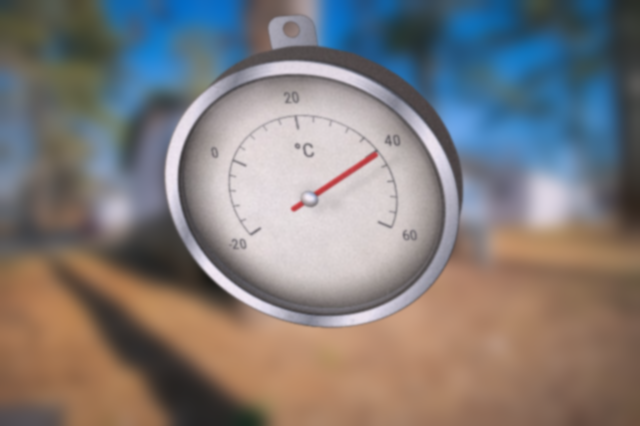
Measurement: 40 °C
